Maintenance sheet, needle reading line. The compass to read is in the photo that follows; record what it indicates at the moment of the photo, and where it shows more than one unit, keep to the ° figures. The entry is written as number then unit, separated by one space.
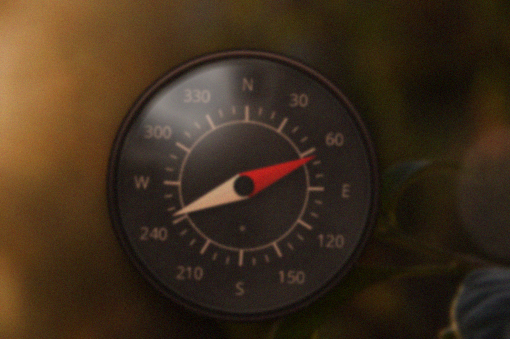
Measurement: 65 °
